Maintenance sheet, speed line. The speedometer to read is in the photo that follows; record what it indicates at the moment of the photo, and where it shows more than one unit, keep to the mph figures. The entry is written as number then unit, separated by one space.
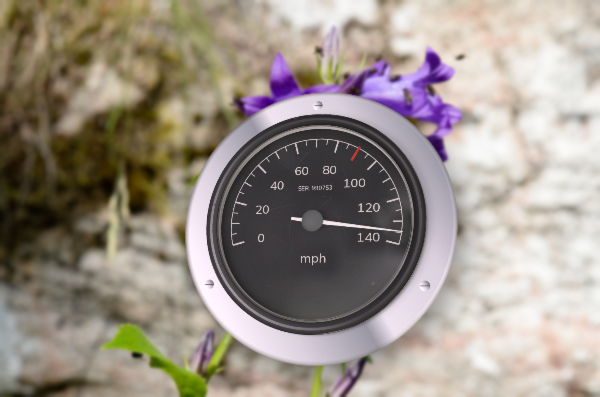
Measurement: 135 mph
